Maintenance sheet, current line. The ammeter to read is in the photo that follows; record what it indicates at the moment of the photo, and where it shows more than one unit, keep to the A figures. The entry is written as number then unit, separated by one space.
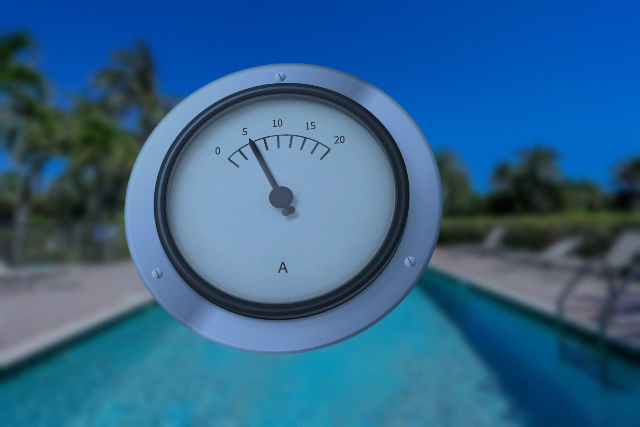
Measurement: 5 A
